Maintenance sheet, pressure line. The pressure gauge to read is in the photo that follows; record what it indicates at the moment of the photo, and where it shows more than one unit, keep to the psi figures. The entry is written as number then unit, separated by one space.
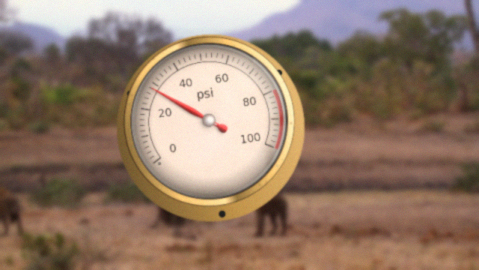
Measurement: 28 psi
